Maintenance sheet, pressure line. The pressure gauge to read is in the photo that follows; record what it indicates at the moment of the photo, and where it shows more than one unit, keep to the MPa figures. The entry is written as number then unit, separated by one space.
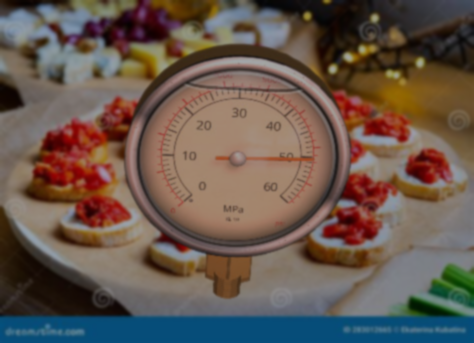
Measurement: 50 MPa
